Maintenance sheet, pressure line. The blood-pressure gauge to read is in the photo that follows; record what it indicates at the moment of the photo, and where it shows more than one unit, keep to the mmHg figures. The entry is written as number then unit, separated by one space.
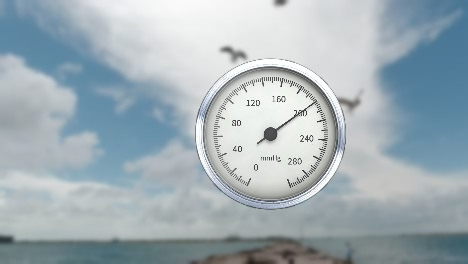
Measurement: 200 mmHg
